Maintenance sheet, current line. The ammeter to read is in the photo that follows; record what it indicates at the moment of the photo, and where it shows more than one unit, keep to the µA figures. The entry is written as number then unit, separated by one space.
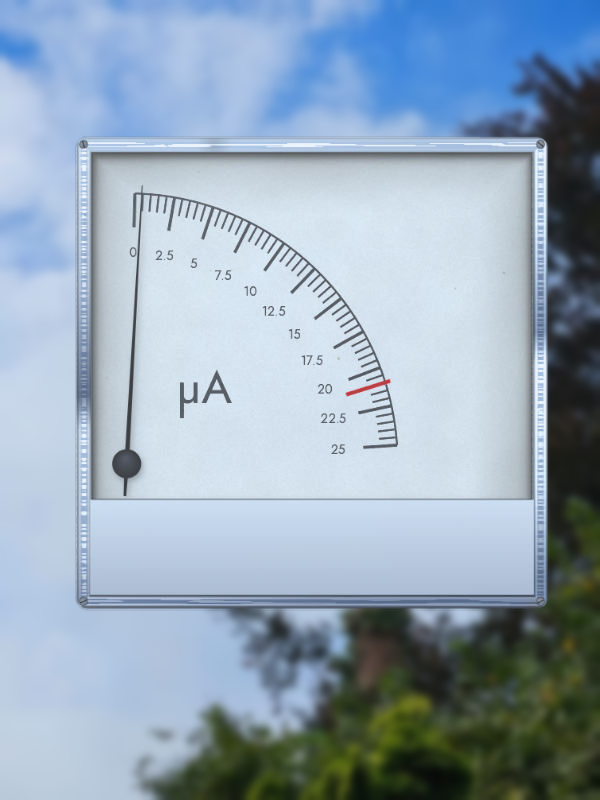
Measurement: 0.5 µA
